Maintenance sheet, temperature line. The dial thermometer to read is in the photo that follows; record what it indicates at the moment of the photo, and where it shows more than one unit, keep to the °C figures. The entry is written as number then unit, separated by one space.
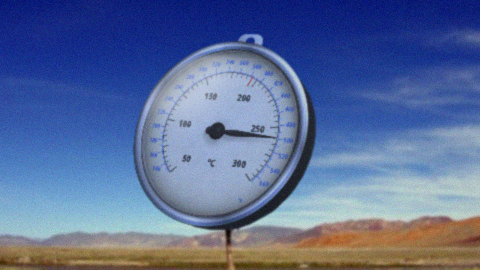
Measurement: 260 °C
